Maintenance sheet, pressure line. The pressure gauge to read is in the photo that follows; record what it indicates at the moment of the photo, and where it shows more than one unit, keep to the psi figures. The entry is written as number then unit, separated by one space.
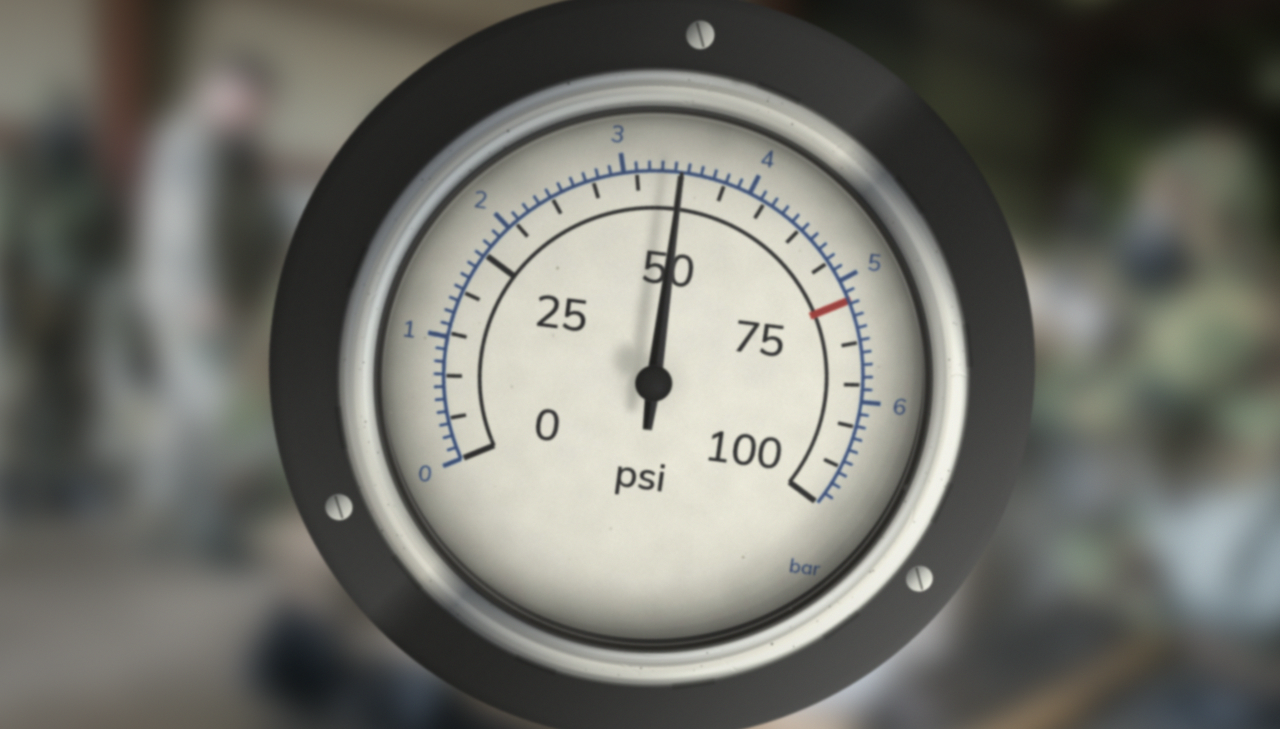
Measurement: 50 psi
